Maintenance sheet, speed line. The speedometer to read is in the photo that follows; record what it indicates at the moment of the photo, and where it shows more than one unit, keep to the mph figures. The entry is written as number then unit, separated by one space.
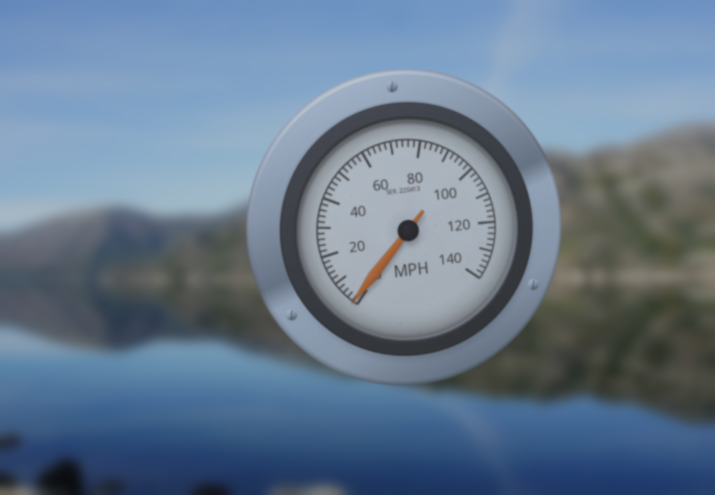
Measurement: 2 mph
